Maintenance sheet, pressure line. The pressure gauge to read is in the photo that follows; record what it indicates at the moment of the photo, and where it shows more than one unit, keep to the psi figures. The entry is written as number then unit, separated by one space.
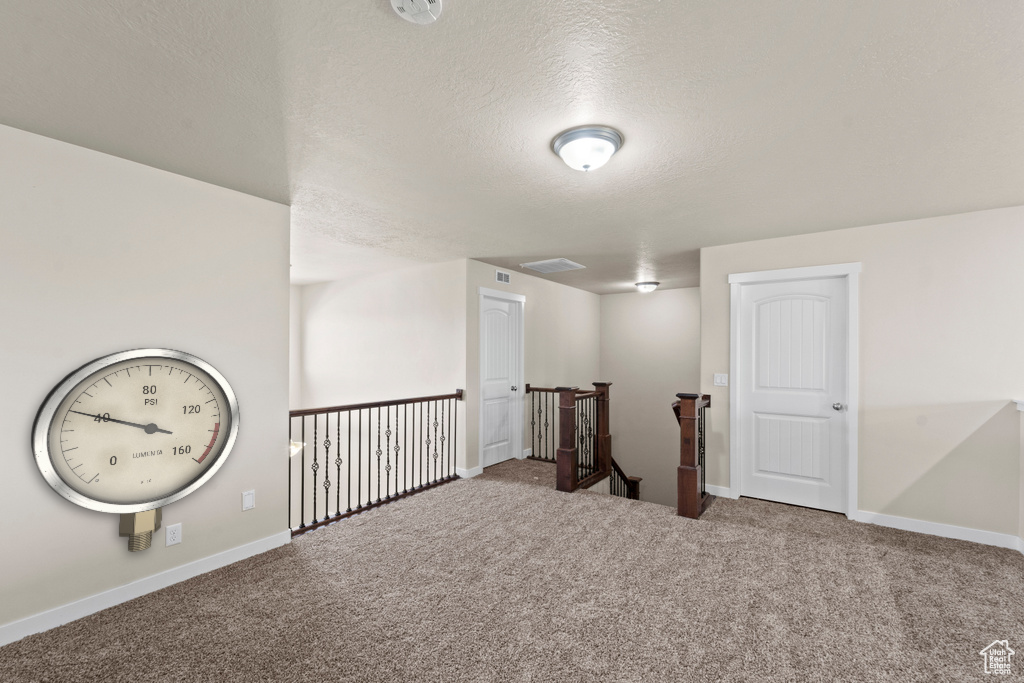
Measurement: 40 psi
